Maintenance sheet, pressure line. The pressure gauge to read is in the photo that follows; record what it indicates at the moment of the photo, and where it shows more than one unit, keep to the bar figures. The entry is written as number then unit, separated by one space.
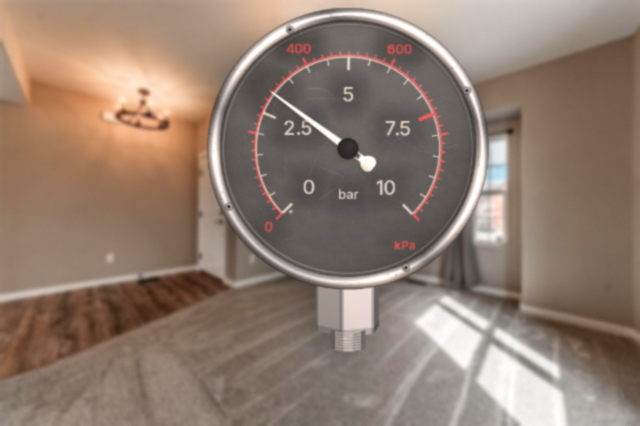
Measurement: 3 bar
